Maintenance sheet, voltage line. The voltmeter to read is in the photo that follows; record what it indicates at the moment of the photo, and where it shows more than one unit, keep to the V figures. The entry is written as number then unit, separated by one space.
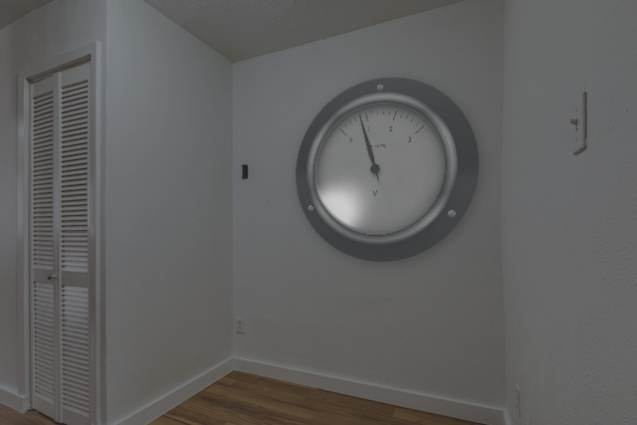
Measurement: 0.8 V
